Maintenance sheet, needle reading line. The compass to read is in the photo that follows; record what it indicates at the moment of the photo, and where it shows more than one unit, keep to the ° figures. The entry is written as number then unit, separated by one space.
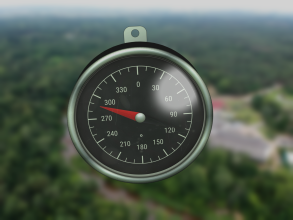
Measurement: 290 °
